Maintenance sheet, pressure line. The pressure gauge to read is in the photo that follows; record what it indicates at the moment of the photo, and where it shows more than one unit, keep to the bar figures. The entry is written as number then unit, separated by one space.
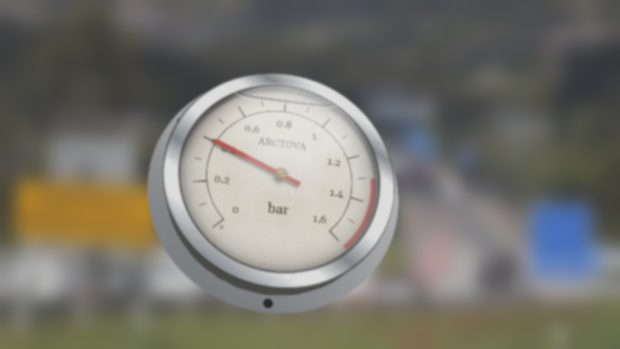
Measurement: 0.4 bar
